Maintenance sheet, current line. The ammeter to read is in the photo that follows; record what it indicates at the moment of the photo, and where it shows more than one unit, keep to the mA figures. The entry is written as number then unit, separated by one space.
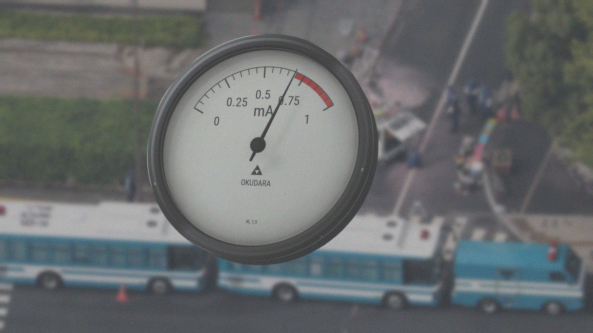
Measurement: 0.7 mA
